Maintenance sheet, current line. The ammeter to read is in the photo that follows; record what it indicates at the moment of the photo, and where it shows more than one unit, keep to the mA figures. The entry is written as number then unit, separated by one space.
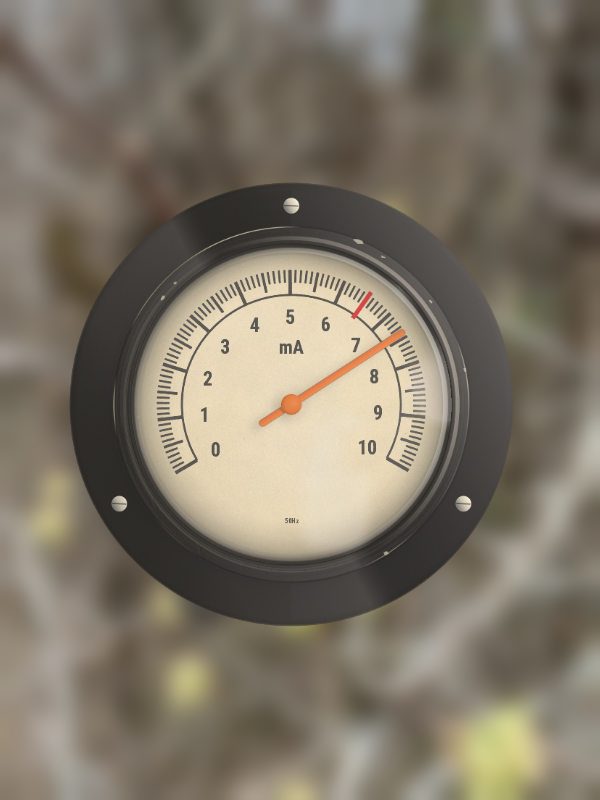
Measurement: 7.4 mA
